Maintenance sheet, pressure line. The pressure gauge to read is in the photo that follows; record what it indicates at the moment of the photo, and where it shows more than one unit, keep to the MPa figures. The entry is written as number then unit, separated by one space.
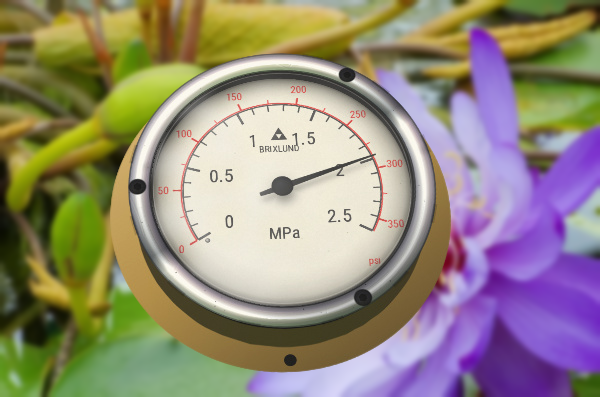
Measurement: 2 MPa
